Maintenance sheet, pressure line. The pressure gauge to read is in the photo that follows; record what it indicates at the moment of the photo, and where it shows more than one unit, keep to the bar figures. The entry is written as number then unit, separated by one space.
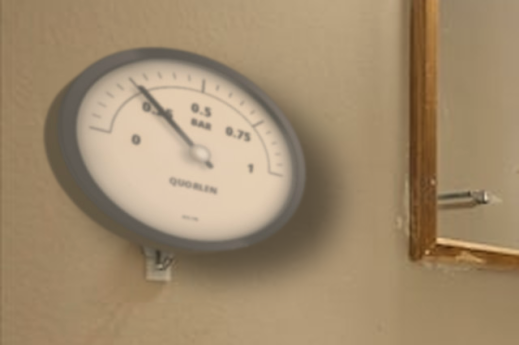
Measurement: 0.25 bar
